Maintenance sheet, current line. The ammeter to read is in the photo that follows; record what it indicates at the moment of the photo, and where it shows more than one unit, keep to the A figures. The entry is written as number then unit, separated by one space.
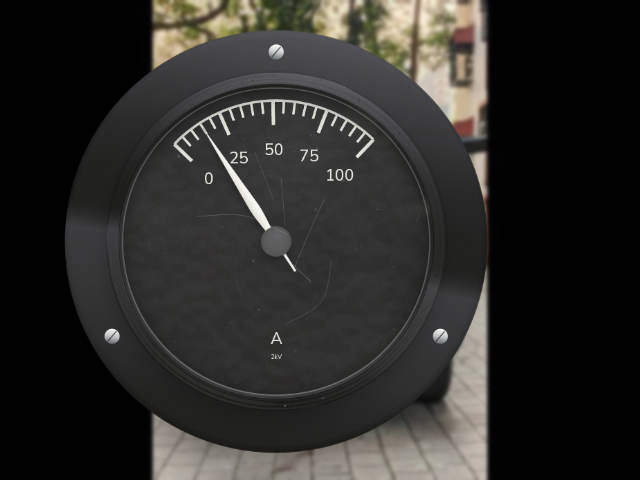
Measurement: 15 A
